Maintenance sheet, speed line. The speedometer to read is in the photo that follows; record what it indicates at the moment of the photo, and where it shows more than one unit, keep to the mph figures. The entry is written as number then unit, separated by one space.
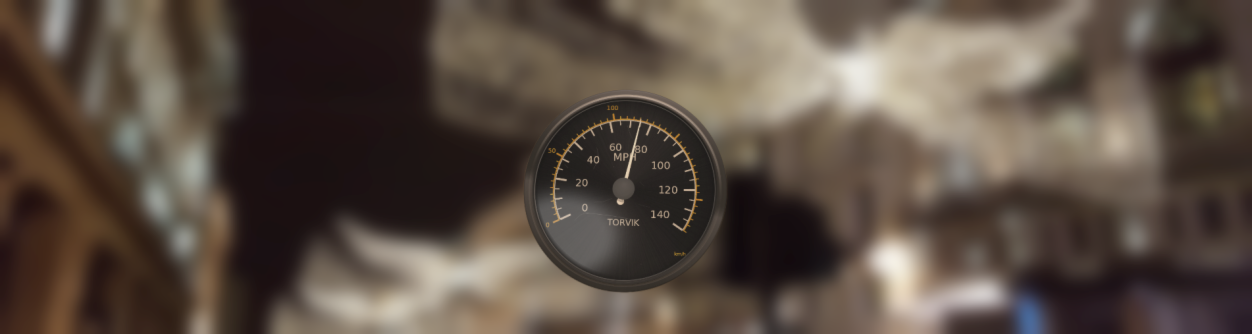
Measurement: 75 mph
